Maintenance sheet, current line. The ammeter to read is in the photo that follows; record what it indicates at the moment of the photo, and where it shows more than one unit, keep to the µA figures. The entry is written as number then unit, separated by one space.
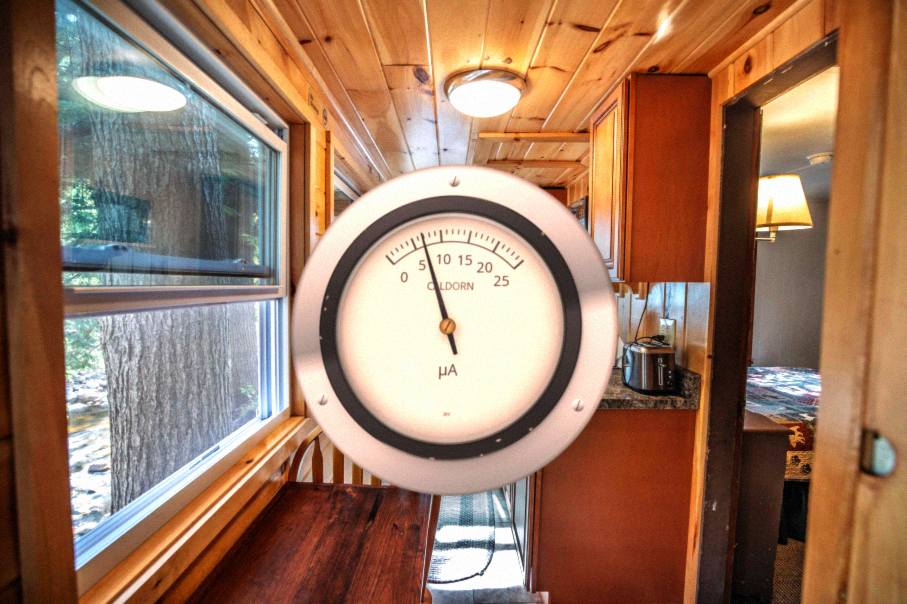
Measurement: 7 µA
